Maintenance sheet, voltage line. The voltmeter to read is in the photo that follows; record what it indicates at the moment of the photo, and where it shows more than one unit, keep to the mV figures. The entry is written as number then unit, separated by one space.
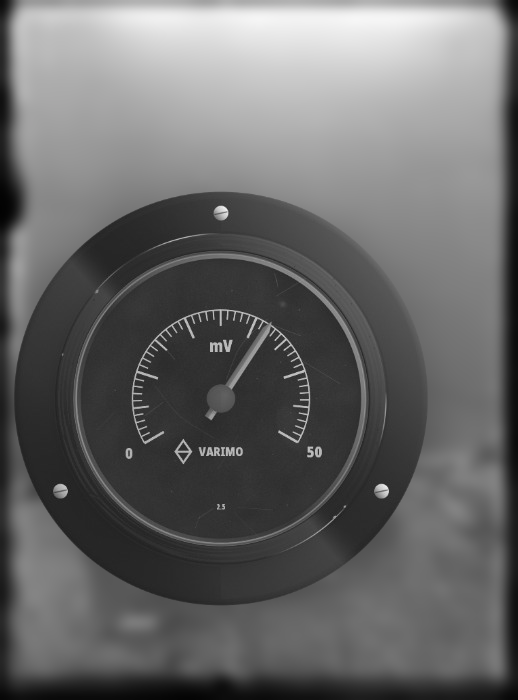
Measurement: 32 mV
